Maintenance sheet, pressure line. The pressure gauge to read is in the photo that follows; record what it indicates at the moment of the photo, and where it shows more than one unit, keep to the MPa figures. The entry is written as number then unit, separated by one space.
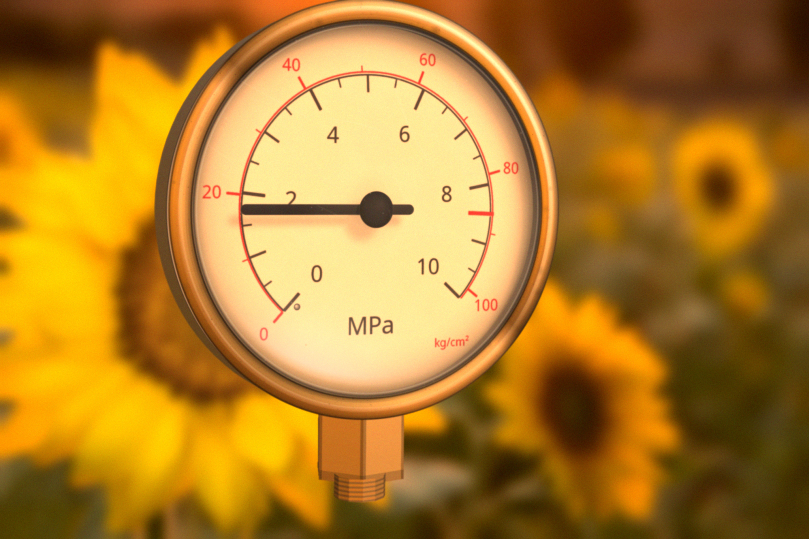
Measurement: 1.75 MPa
